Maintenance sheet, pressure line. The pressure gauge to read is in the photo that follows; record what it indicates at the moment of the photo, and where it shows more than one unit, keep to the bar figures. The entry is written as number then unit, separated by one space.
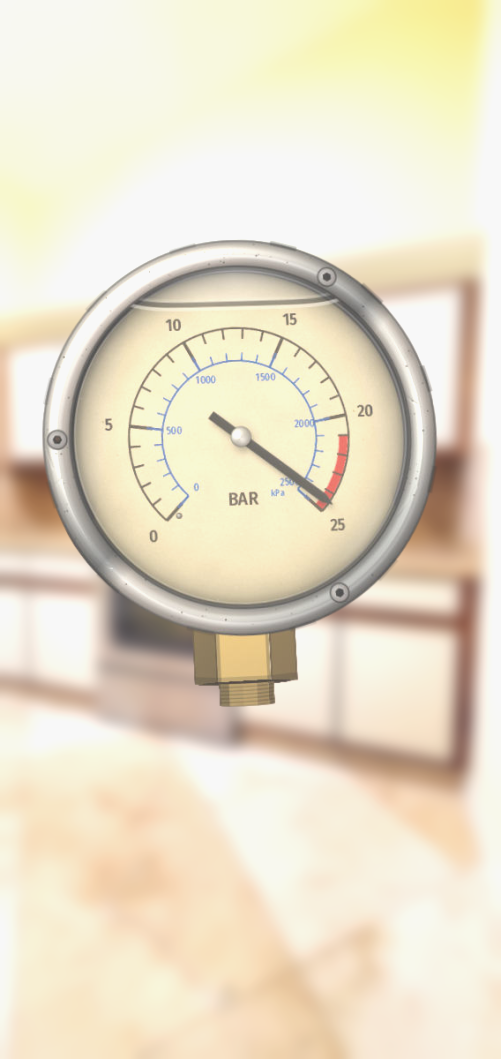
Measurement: 24.5 bar
